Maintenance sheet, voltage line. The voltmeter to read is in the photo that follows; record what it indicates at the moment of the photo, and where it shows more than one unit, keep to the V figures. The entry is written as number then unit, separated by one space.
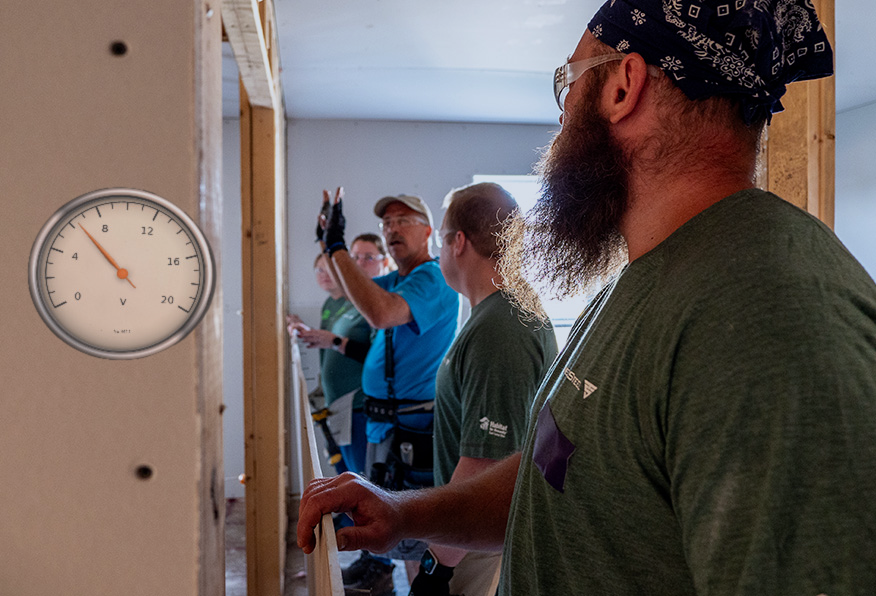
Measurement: 6.5 V
